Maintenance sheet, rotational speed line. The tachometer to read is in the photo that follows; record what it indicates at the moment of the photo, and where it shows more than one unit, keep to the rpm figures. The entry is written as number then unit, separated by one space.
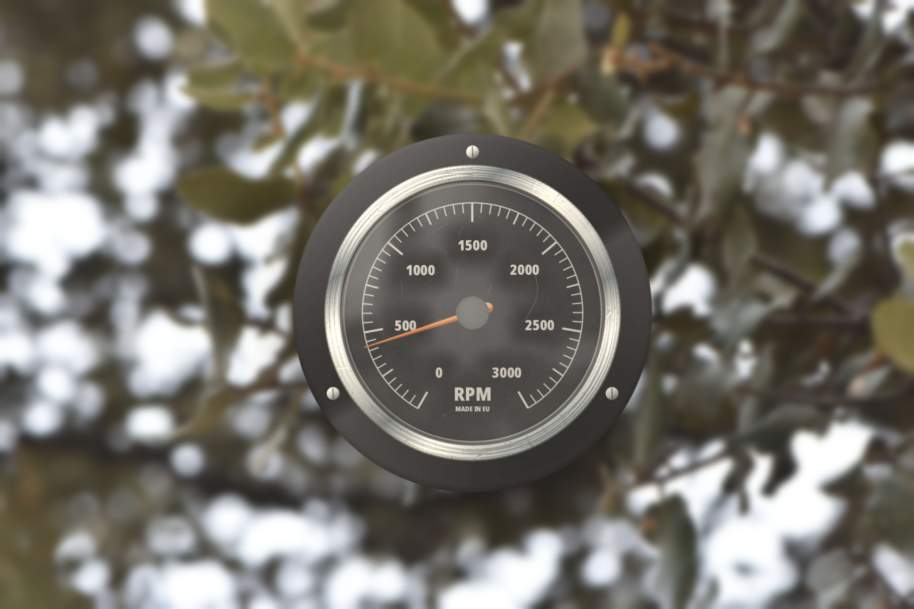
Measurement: 425 rpm
